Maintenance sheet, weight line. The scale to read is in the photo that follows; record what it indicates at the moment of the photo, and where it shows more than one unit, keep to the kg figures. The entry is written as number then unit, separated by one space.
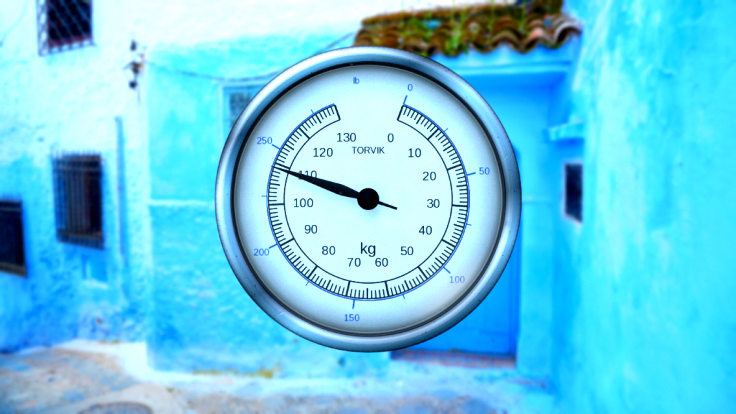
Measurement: 109 kg
